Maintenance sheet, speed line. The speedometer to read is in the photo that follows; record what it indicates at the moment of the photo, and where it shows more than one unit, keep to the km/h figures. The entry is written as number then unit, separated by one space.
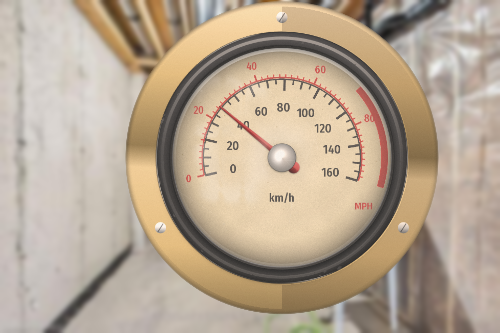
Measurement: 40 km/h
